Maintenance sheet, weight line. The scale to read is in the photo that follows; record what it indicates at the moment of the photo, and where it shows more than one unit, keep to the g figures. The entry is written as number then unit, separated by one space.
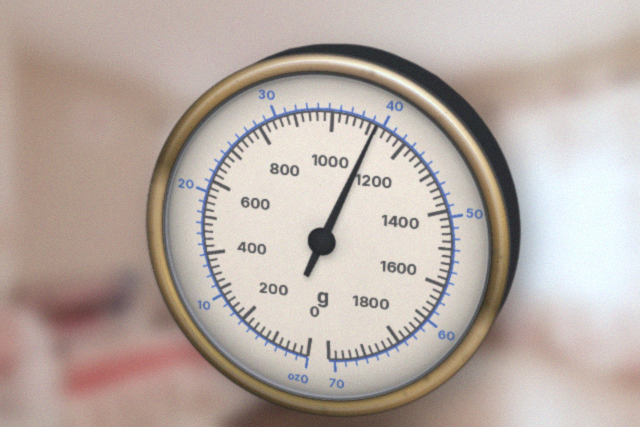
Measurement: 1120 g
